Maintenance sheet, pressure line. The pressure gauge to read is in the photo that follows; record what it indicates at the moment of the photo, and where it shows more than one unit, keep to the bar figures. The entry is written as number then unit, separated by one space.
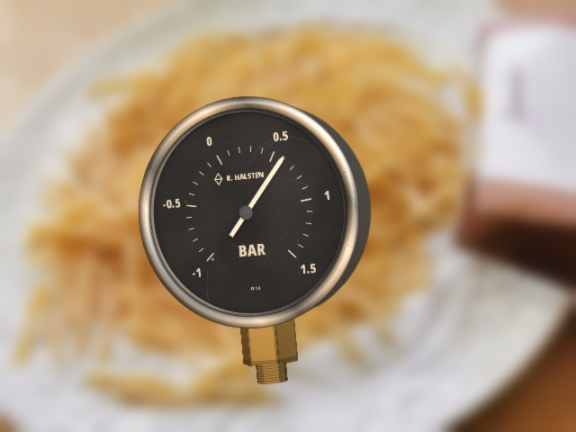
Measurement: 0.6 bar
